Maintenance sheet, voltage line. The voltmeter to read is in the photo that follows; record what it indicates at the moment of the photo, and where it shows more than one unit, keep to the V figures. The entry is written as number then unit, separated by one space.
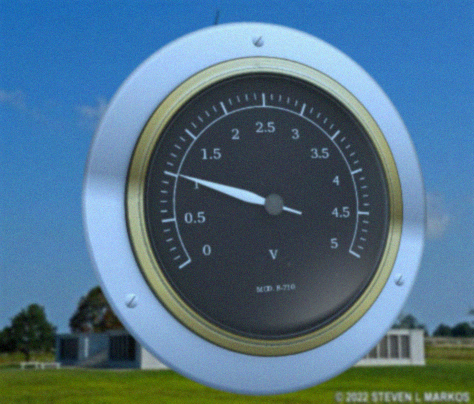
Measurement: 1 V
